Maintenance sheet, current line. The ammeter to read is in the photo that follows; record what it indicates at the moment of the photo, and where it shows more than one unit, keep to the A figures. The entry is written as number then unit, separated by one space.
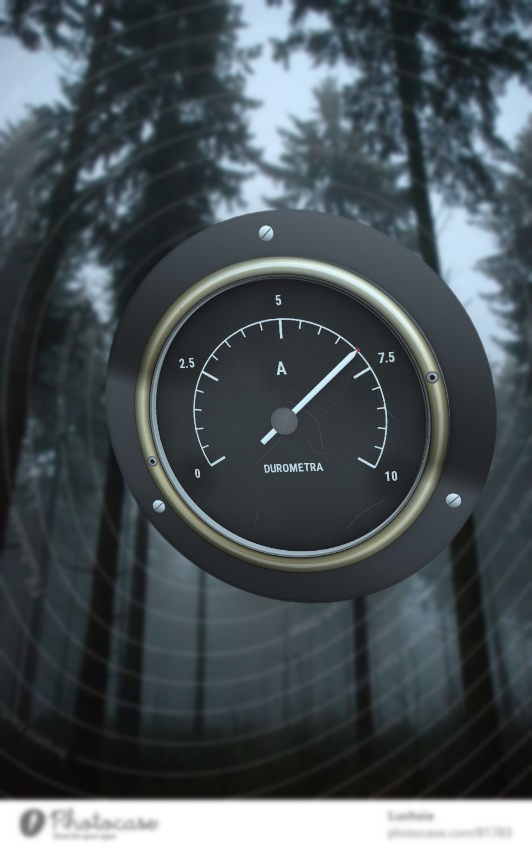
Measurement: 7 A
